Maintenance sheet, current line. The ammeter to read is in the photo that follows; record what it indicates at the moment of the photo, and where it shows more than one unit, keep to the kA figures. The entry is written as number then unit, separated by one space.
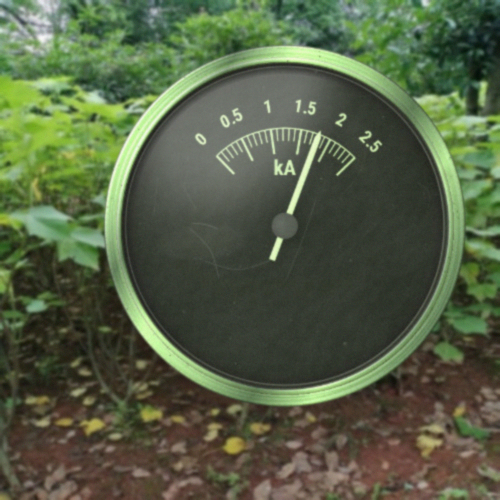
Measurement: 1.8 kA
